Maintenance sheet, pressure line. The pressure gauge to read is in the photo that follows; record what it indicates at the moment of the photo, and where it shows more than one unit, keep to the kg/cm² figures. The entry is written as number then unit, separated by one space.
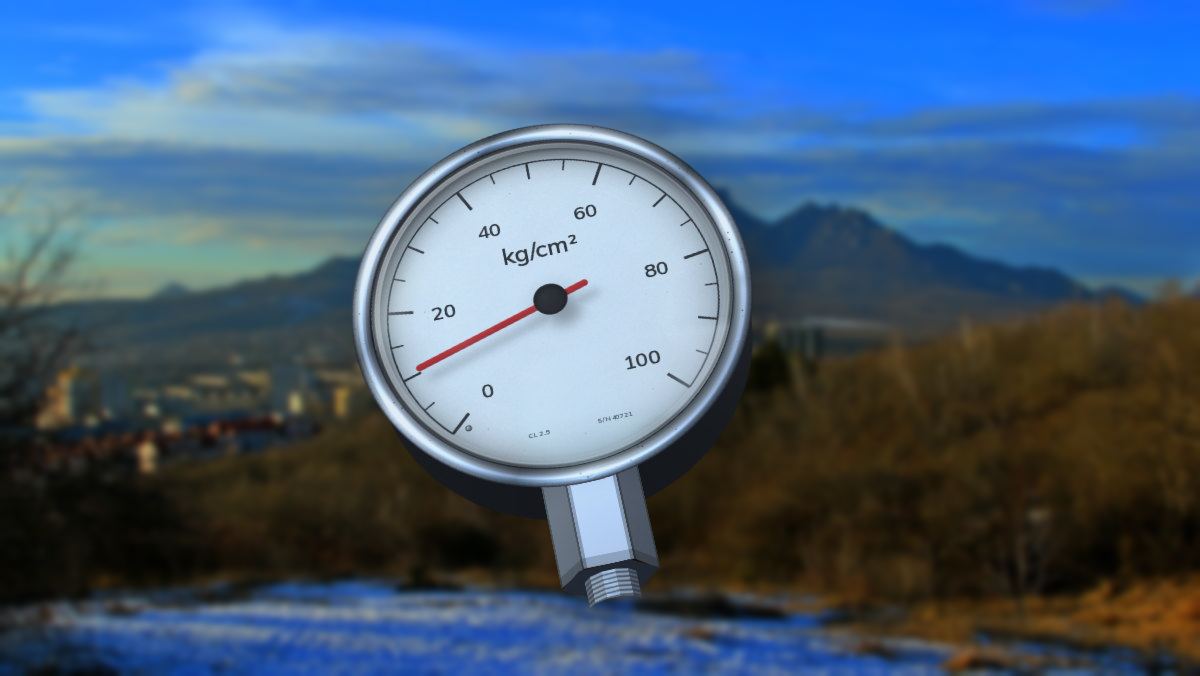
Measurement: 10 kg/cm²
